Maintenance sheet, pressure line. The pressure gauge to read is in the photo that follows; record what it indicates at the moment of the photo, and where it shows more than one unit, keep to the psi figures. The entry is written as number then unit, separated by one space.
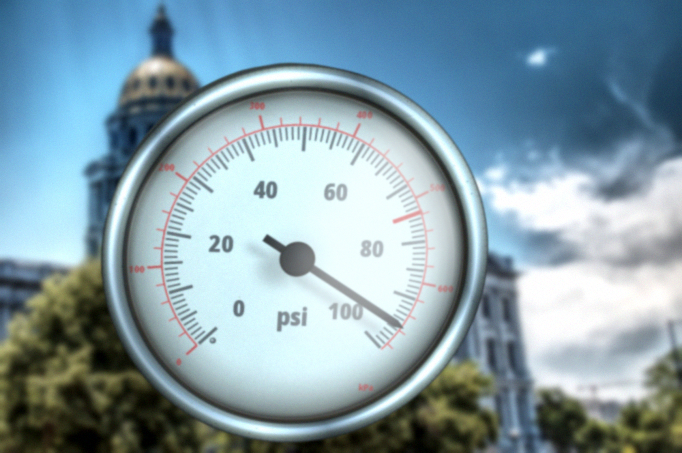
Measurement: 95 psi
